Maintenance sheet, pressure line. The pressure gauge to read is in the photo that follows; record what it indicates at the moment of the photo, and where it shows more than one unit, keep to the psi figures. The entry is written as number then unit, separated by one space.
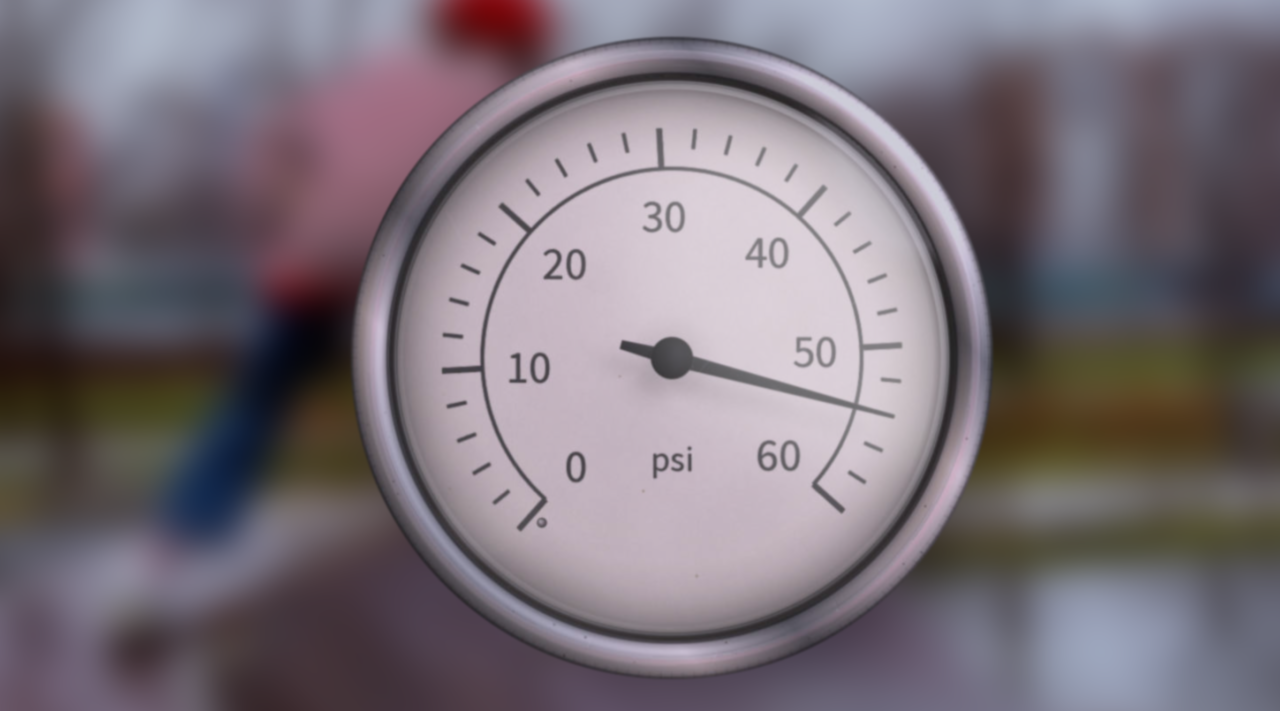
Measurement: 54 psi
